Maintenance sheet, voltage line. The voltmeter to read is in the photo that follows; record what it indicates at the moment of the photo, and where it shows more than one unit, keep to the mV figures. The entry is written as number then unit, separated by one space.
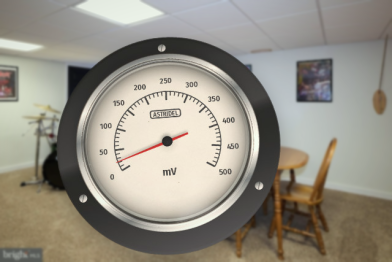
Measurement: 20 mV
